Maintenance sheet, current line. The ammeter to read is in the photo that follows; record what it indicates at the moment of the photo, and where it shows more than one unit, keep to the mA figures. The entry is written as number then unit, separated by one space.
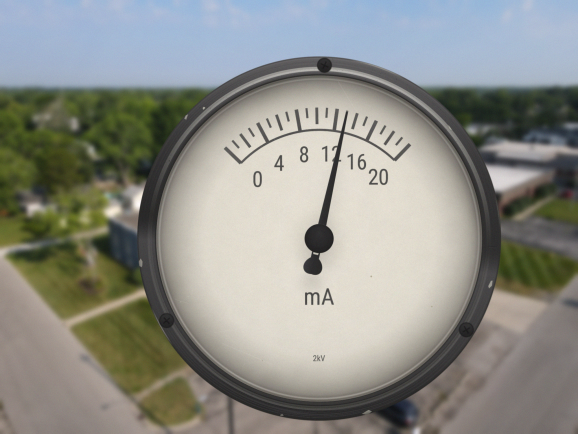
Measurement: 13 mA
